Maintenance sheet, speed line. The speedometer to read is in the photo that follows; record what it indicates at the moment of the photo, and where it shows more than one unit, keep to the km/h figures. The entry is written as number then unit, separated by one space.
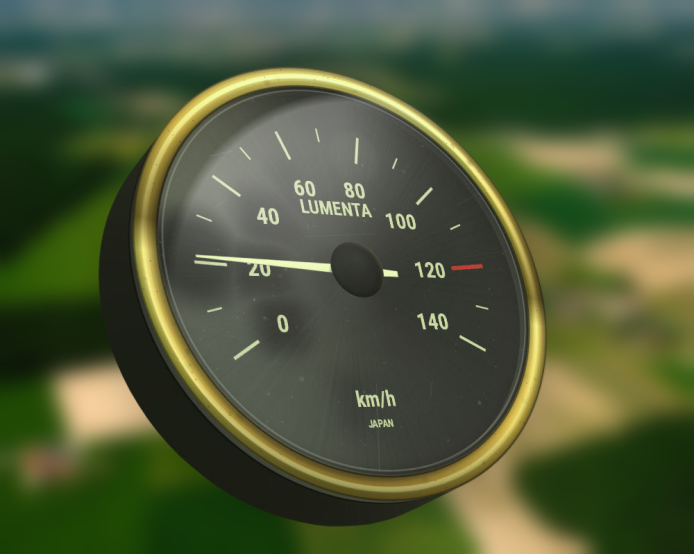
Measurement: 20 km/h
